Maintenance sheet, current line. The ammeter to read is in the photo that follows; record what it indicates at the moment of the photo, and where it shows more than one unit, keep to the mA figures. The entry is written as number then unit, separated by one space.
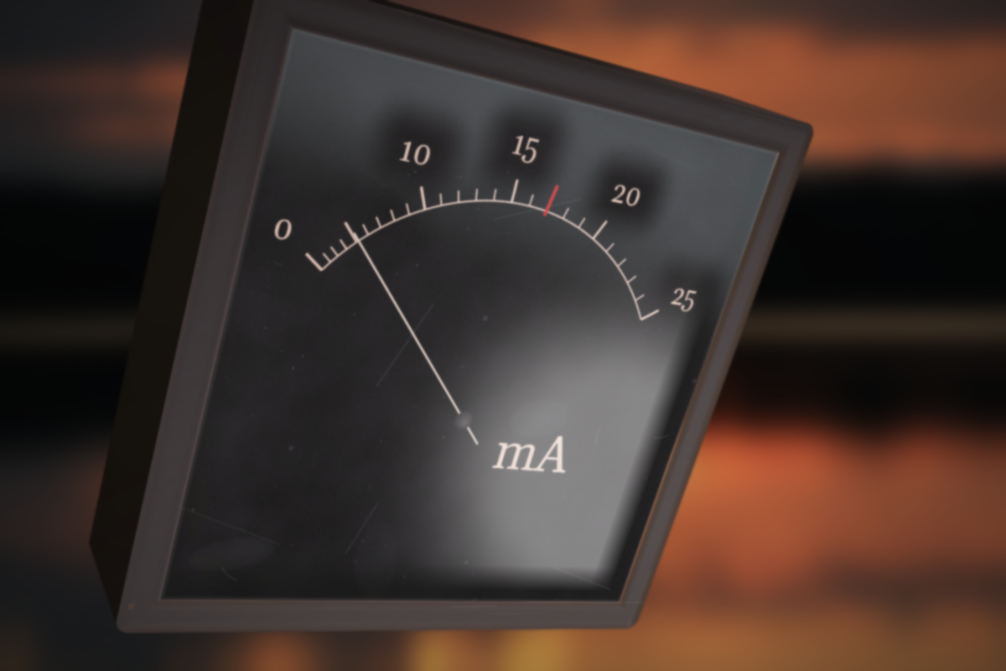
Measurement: 5 mA
